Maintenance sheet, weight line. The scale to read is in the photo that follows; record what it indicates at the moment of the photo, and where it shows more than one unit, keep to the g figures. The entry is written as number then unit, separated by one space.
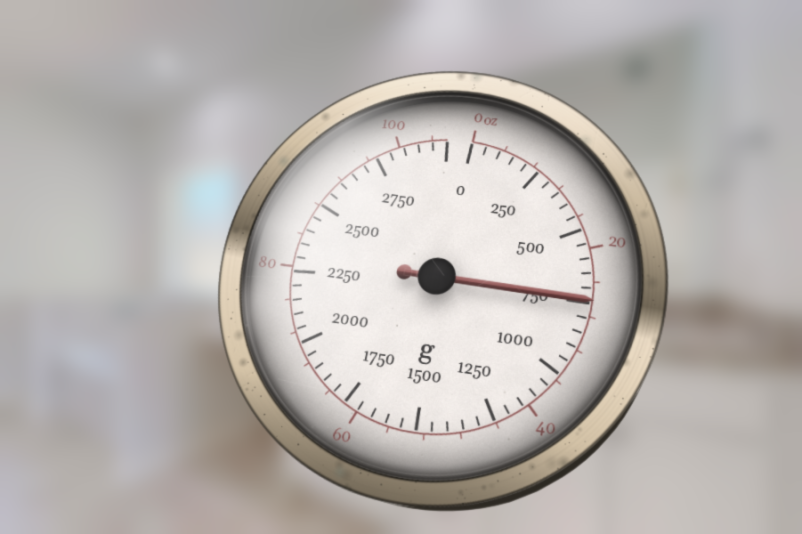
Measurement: 750 g
